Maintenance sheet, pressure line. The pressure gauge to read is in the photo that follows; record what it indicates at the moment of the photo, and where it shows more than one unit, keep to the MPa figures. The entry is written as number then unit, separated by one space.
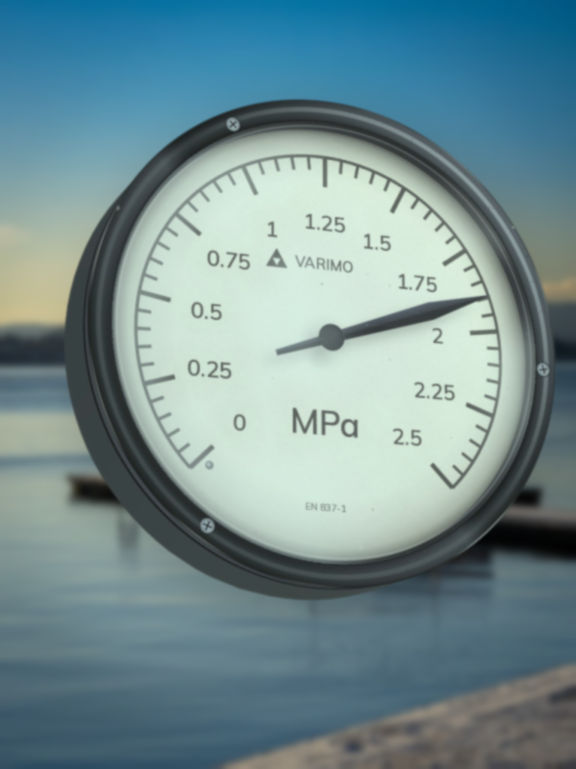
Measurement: 1.9 MPa
